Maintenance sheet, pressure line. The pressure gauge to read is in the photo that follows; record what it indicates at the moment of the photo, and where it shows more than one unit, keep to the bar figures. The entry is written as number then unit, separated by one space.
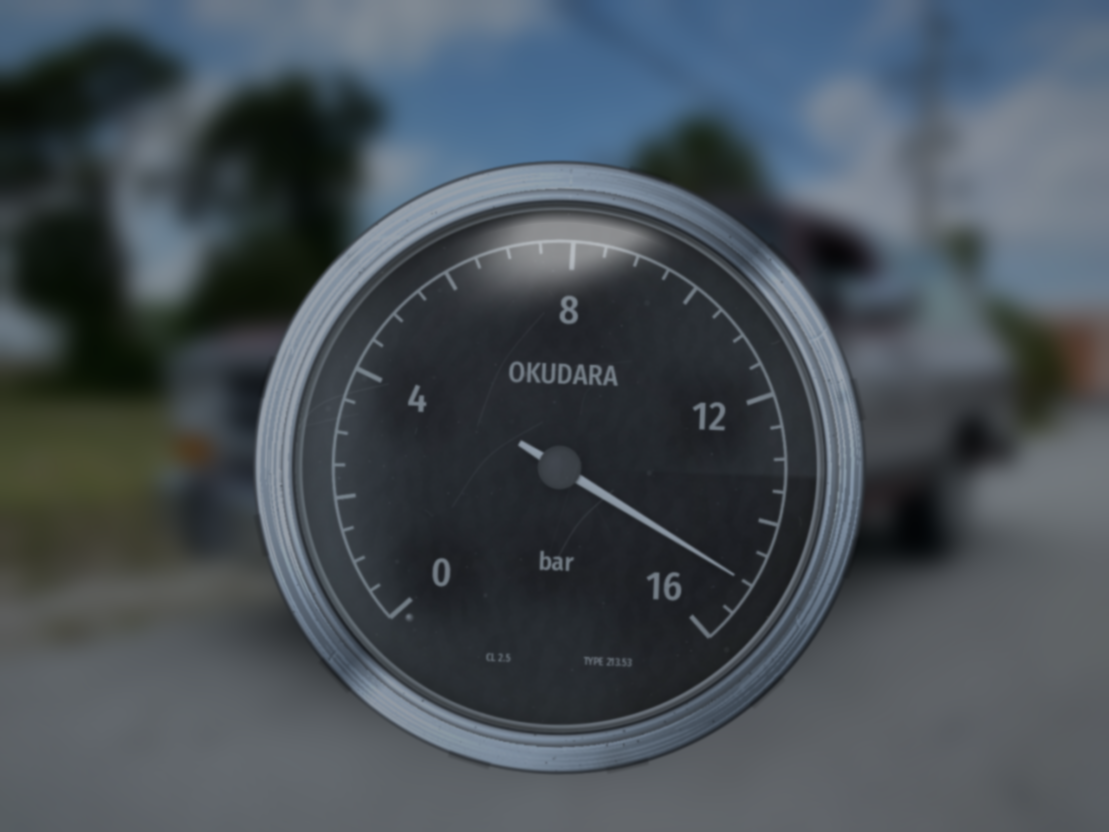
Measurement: 15 bar
